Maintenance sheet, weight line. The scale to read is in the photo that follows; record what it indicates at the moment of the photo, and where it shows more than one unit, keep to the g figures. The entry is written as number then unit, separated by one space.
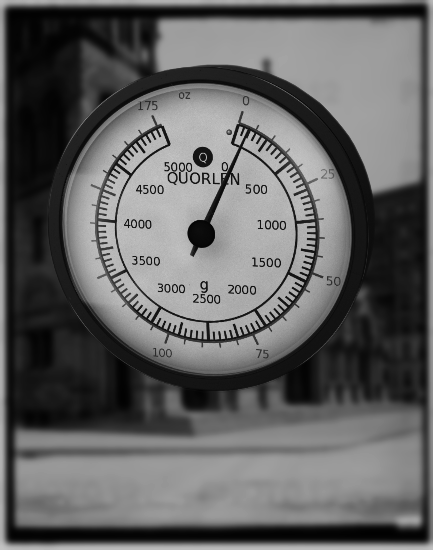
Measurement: 100 g
